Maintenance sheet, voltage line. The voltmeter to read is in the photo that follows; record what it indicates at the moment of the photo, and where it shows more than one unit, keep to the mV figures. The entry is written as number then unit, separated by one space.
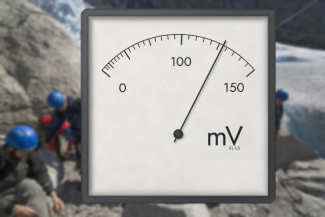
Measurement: 127.5 mV
